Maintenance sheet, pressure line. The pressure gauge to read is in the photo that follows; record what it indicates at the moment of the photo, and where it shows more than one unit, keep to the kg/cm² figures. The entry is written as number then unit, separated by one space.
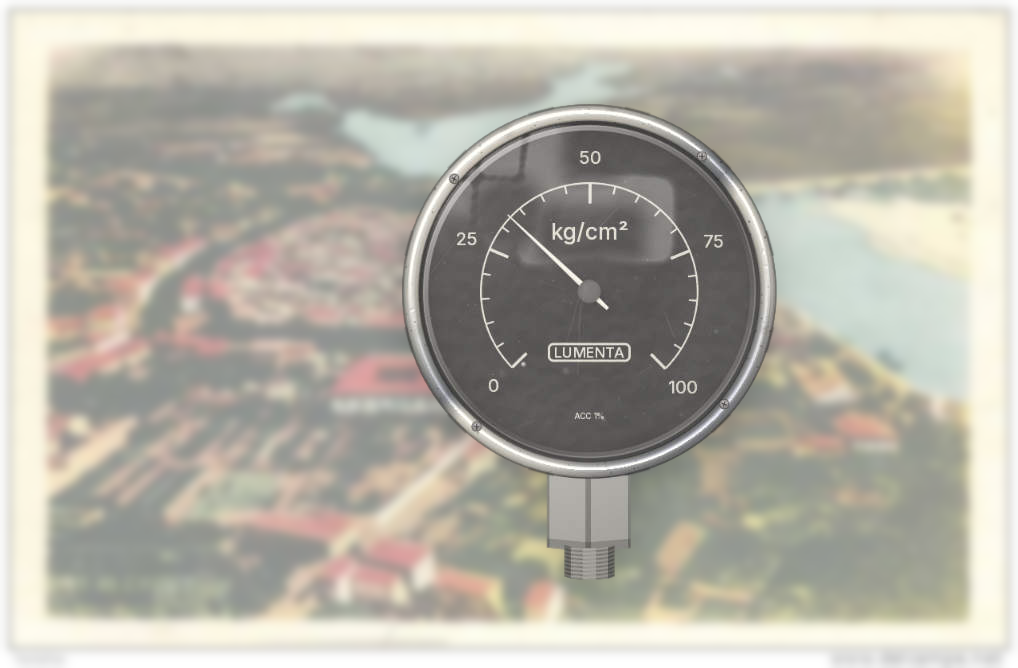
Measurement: 32.5 kg/cm²
